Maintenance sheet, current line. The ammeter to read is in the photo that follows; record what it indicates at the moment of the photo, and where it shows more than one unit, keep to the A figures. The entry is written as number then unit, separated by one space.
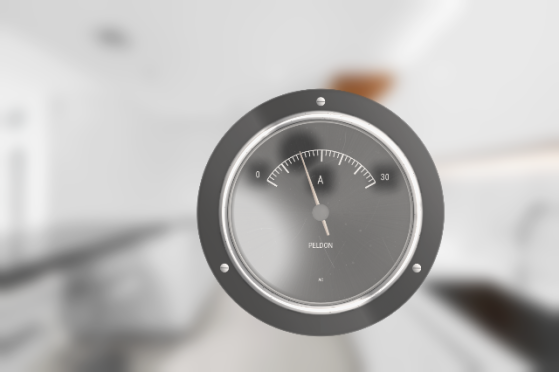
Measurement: 10 A
